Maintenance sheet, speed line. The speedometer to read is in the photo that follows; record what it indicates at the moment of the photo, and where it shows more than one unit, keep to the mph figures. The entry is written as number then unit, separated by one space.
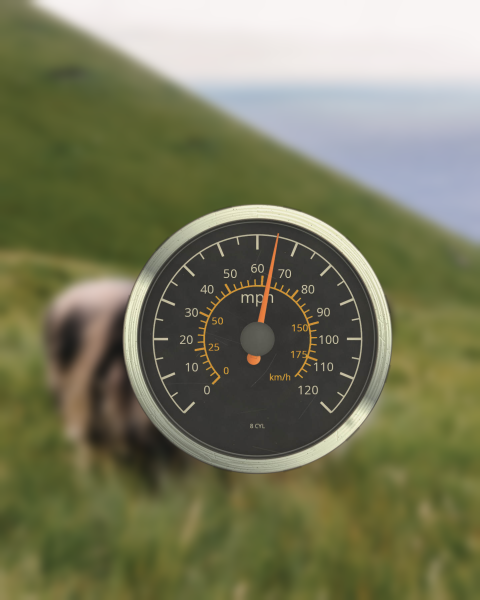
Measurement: 65 mph
